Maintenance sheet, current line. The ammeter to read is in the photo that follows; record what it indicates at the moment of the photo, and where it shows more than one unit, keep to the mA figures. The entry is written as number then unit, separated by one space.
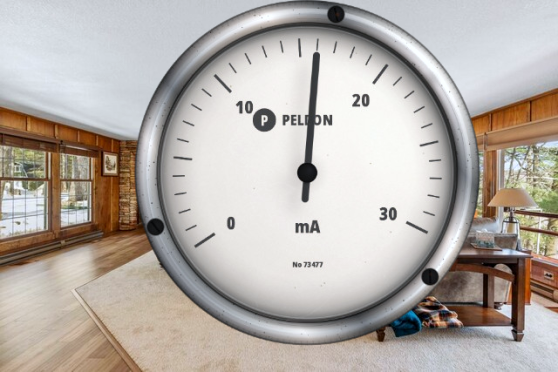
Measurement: 16 mA
